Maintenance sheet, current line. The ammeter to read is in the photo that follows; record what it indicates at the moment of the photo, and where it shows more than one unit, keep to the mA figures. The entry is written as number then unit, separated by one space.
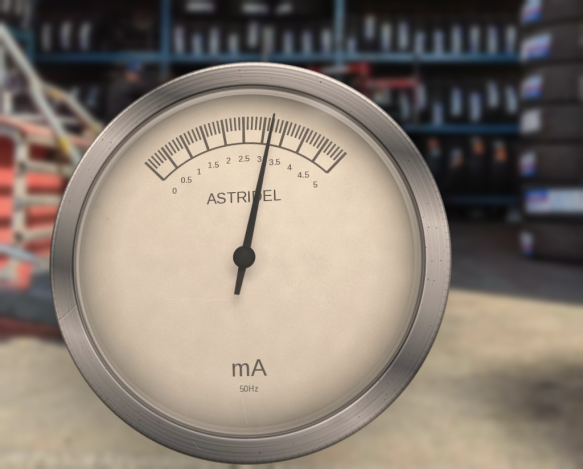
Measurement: 3.2 mA
